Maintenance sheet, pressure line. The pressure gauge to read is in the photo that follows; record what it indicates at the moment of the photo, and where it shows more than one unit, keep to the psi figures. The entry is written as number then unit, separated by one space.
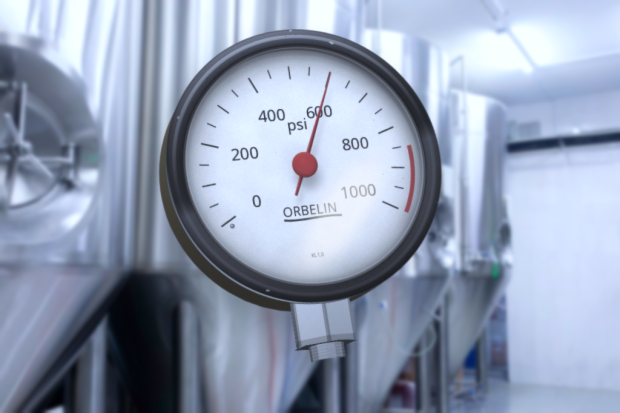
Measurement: 600 psi
